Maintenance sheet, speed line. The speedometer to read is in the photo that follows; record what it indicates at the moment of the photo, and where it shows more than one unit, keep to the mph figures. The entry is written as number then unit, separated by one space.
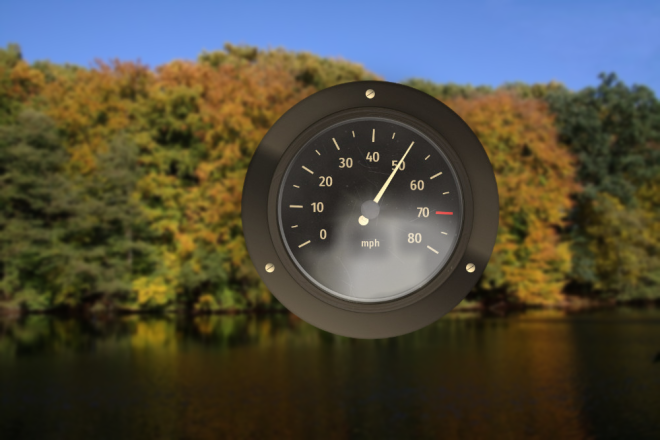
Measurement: 50 mph
